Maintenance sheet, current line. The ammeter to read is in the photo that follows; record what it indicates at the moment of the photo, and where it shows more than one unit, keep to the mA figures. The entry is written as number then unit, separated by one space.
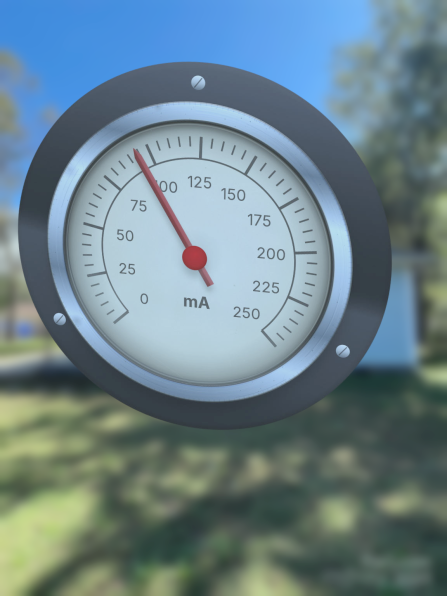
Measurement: 95 mA
